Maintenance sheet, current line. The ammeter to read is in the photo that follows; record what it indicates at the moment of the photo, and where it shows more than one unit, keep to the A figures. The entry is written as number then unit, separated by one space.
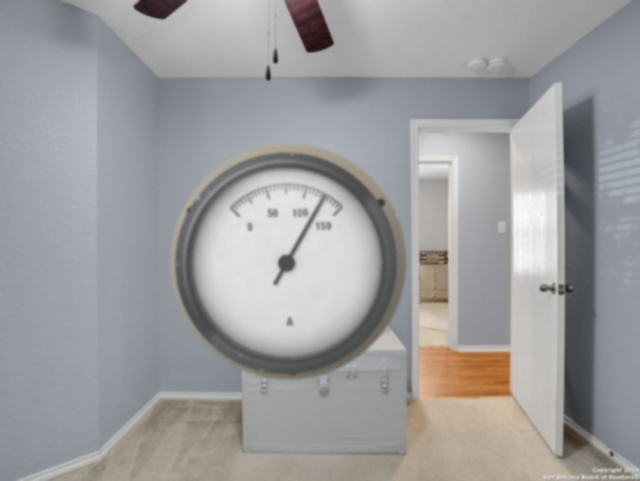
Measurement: 125 A
